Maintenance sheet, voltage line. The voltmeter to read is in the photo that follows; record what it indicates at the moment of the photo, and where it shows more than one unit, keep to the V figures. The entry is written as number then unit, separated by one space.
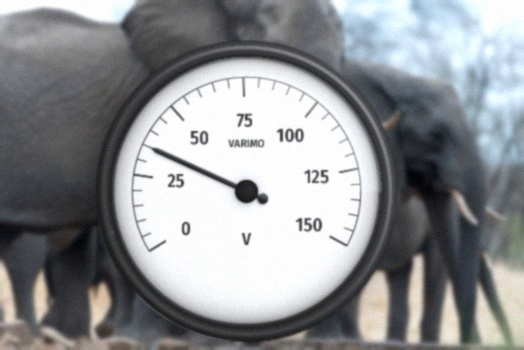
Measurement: 35 V
